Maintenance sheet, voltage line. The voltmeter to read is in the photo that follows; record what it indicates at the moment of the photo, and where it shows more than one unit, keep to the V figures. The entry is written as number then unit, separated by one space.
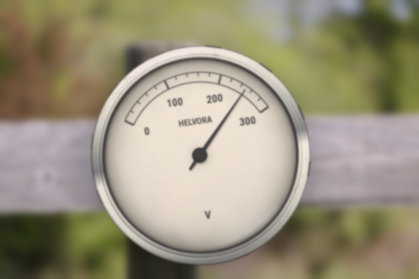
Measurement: 250 V
